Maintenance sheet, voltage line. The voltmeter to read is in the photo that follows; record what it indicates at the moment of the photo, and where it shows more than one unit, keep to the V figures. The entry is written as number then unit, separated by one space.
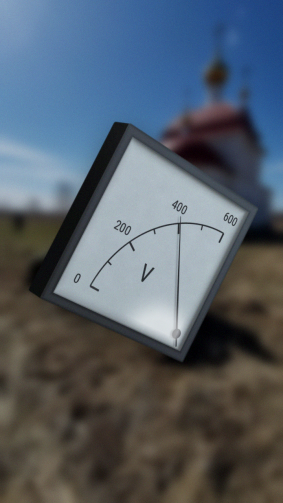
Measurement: 400 V
